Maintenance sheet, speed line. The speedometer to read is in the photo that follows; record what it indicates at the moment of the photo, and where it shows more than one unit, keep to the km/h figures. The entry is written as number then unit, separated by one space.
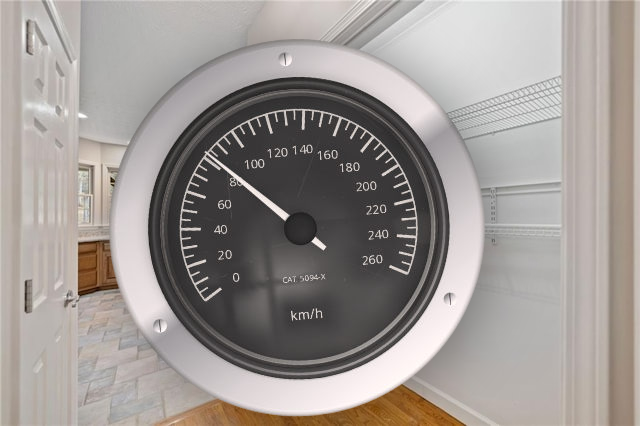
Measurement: 82.5 km/h
